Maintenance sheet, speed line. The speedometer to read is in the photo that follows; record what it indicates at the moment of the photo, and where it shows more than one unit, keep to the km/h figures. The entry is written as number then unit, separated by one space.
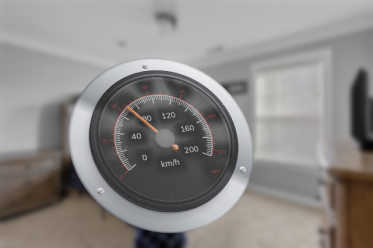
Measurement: 70 km/h
